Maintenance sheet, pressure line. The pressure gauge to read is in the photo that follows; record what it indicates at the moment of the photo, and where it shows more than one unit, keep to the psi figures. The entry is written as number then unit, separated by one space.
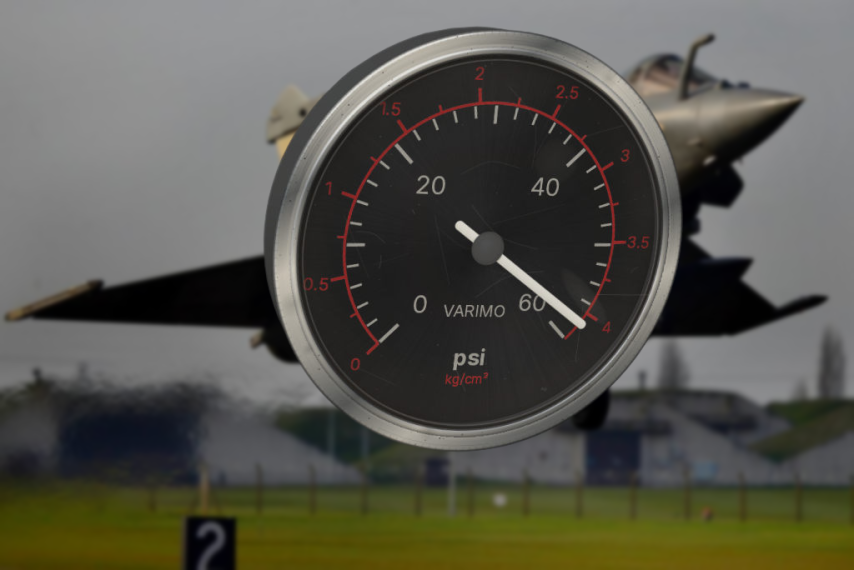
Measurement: 58 psi
